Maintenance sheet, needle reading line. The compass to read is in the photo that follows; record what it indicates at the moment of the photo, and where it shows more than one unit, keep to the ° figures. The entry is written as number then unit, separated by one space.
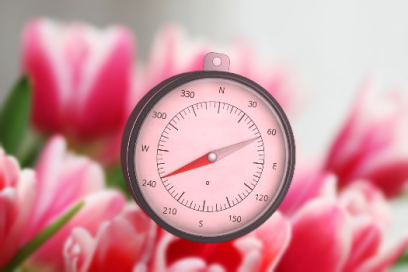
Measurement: 240 °
